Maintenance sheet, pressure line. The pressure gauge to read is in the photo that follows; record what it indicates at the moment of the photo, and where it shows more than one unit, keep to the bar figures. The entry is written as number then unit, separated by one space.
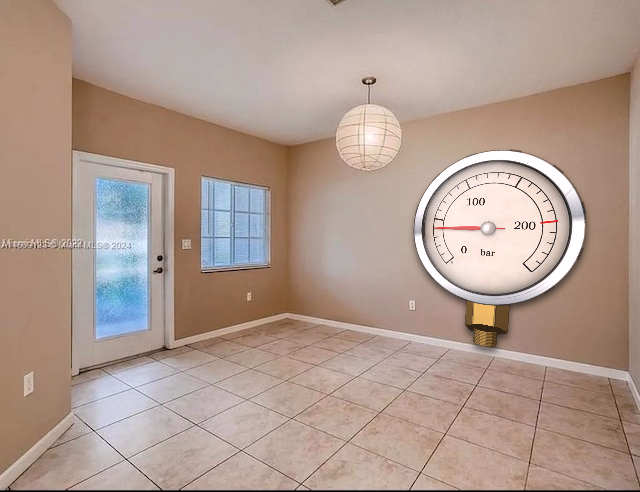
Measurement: 40 bar
